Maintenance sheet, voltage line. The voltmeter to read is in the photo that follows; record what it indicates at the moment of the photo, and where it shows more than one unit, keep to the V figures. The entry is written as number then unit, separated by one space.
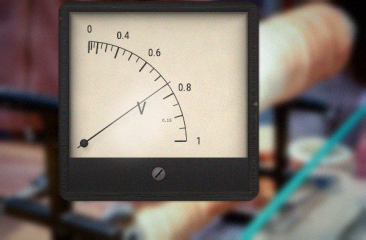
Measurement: 0.75 V
